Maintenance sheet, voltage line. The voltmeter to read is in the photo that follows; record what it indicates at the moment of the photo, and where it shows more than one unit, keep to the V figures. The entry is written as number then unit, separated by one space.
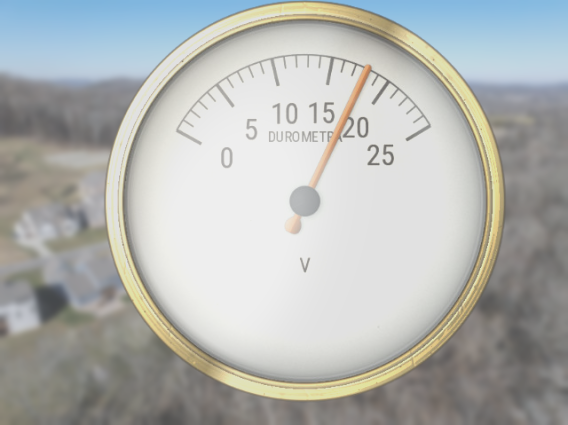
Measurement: 18 V
